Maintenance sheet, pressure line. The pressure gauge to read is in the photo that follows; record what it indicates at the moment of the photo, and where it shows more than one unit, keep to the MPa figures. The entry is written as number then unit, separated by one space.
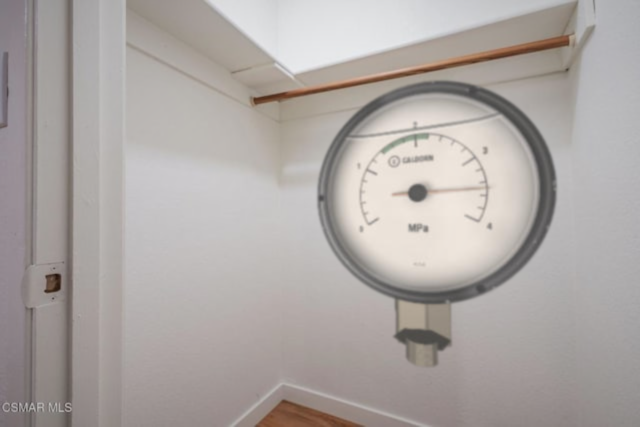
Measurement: 3.5 MPa
